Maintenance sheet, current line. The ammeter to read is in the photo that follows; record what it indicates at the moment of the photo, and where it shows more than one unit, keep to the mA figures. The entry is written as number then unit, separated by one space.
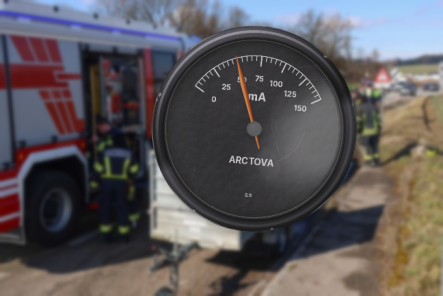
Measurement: 50 mA
